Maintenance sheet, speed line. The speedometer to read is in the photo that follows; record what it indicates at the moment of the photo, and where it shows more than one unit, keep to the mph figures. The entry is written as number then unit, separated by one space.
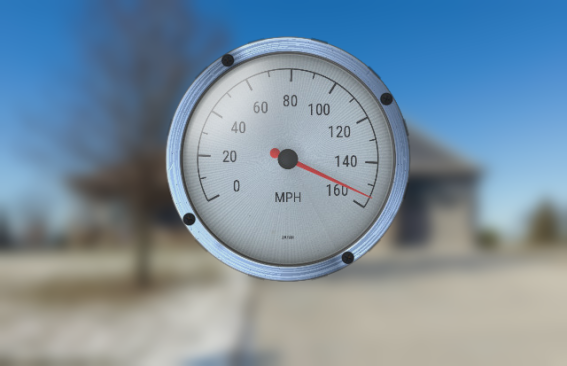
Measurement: 155 mph
